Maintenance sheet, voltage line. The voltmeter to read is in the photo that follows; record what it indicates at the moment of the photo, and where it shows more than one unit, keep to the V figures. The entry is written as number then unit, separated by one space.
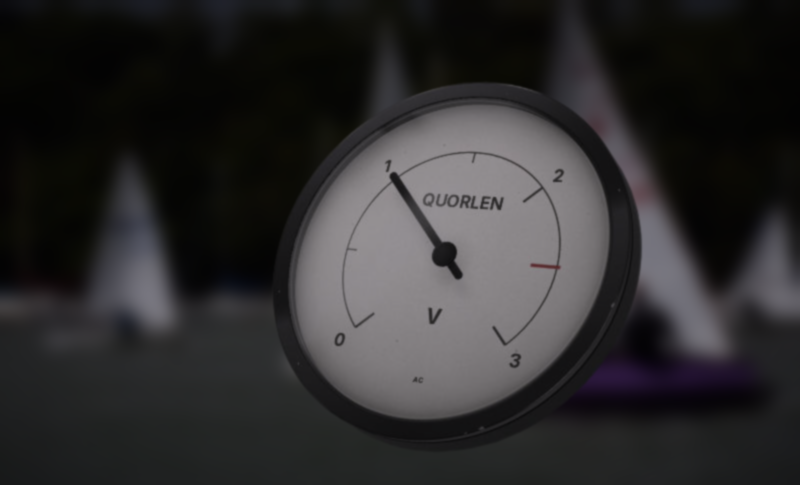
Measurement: 1 V
